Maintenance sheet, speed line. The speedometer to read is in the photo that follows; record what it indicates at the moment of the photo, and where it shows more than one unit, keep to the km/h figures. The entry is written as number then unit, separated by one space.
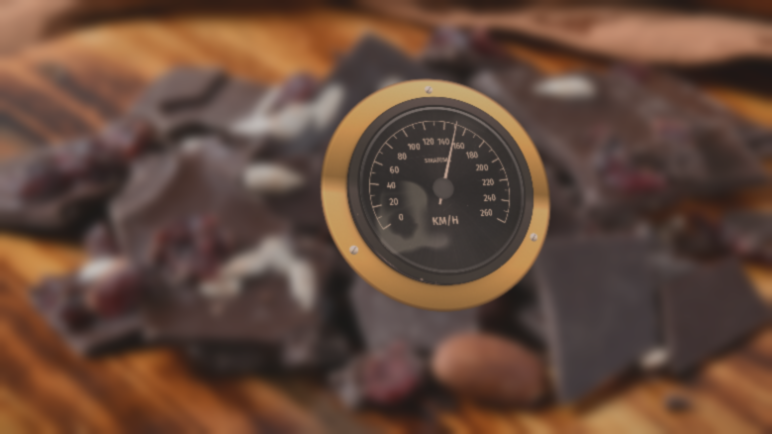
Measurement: 150 km/h
